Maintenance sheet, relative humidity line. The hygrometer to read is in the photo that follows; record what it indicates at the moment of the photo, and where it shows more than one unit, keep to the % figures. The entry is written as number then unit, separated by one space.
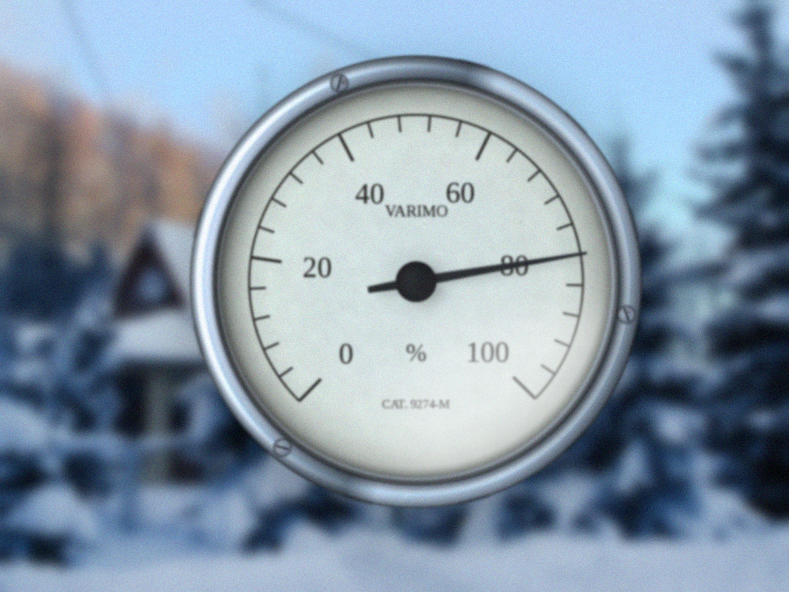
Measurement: 80 %
